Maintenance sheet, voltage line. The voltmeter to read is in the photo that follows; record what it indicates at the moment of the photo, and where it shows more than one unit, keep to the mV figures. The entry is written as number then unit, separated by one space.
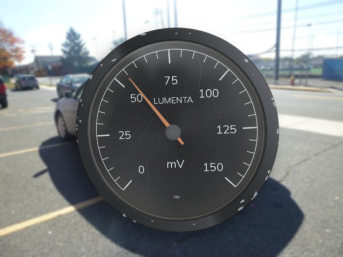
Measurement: 55 mV
